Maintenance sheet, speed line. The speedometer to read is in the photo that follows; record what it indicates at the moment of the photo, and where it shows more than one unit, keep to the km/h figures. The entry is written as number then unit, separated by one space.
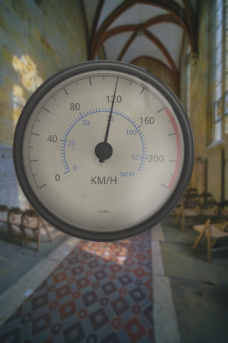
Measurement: 120 km/h
